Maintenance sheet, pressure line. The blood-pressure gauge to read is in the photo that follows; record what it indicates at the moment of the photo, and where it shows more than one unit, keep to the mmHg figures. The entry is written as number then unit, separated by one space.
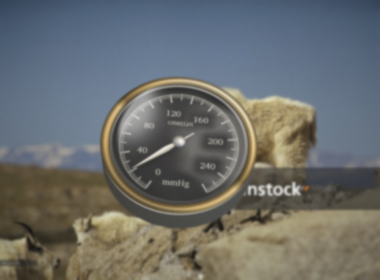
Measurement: 20 mmHg
